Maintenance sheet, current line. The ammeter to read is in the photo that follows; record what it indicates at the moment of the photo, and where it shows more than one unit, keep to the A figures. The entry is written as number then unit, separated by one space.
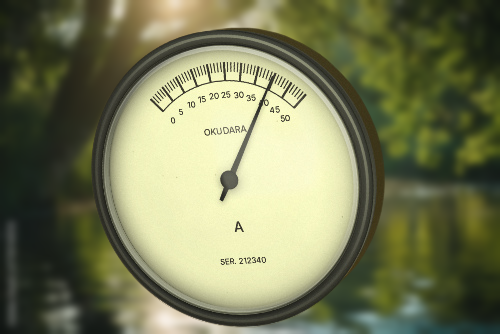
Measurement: 40 A
